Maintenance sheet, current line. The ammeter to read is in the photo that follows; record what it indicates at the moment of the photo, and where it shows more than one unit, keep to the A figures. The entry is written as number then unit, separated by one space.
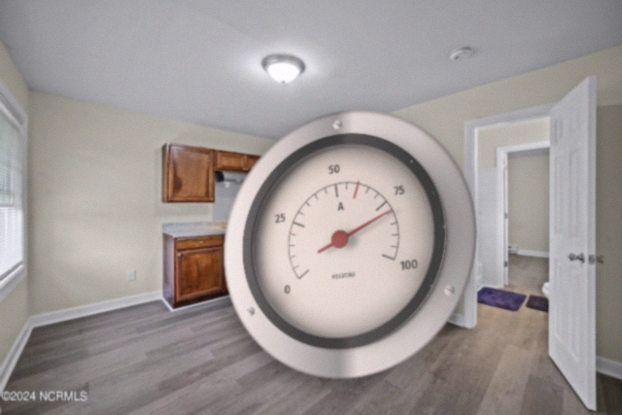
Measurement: 80 A
